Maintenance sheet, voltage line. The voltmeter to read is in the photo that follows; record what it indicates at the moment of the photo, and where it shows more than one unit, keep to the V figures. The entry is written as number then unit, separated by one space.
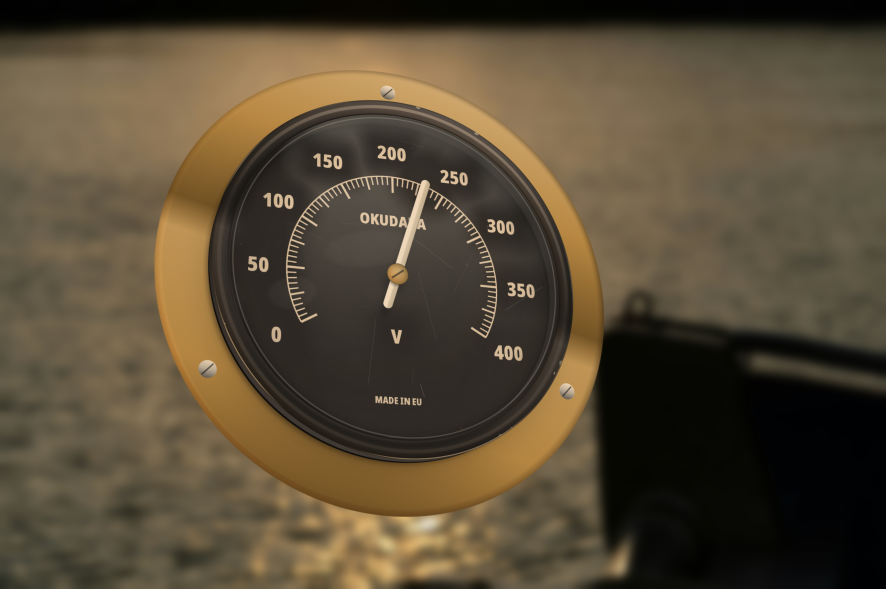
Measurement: 230 V
